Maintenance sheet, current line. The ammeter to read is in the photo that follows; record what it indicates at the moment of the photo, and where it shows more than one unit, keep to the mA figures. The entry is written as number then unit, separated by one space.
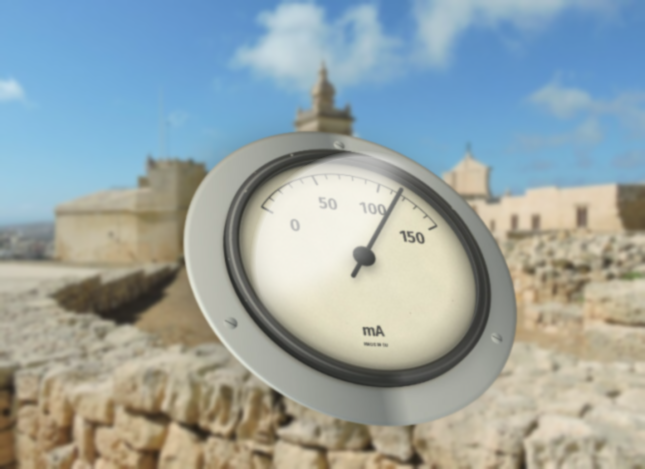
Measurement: 115 mA
